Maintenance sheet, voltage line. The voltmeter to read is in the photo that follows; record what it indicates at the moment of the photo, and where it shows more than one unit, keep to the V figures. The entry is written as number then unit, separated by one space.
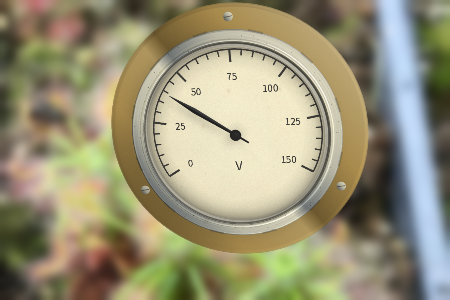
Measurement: 40 V
